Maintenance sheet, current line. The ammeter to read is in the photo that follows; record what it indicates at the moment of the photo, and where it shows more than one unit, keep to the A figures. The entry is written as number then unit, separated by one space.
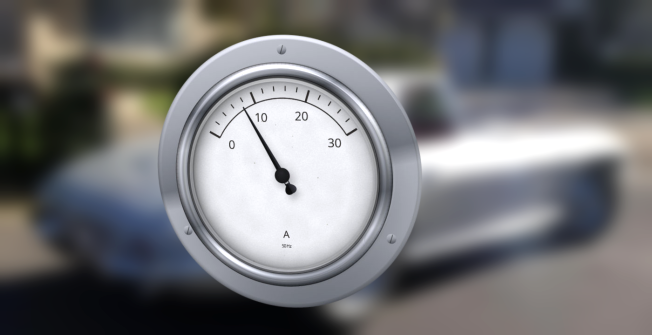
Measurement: 8 A
